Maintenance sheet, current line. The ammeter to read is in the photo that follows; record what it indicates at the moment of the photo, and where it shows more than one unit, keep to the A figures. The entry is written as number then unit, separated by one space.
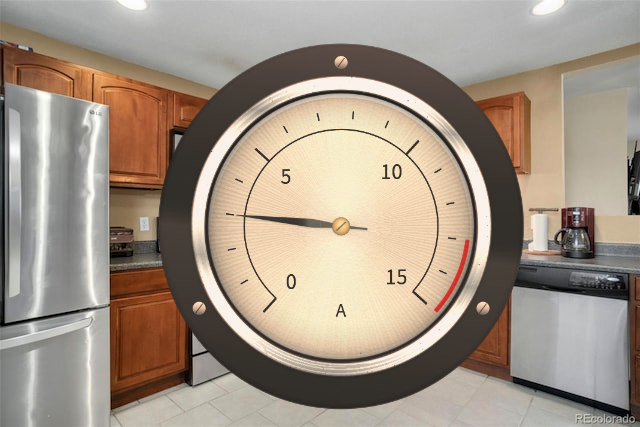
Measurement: 3 A
